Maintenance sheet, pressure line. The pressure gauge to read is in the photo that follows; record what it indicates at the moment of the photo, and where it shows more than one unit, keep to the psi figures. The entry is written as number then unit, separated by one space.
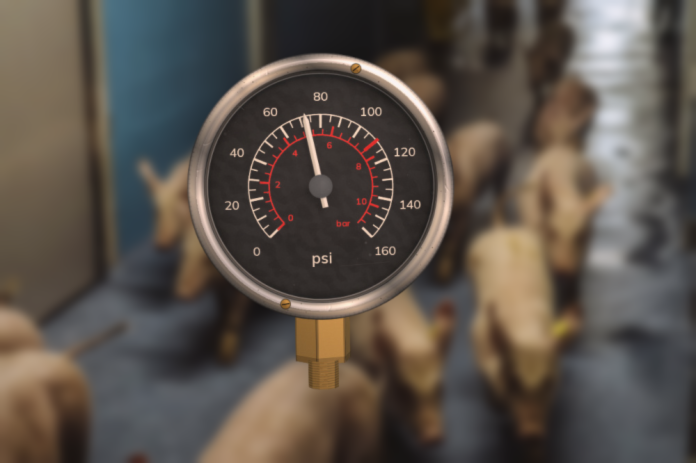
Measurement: 72.5 psi
